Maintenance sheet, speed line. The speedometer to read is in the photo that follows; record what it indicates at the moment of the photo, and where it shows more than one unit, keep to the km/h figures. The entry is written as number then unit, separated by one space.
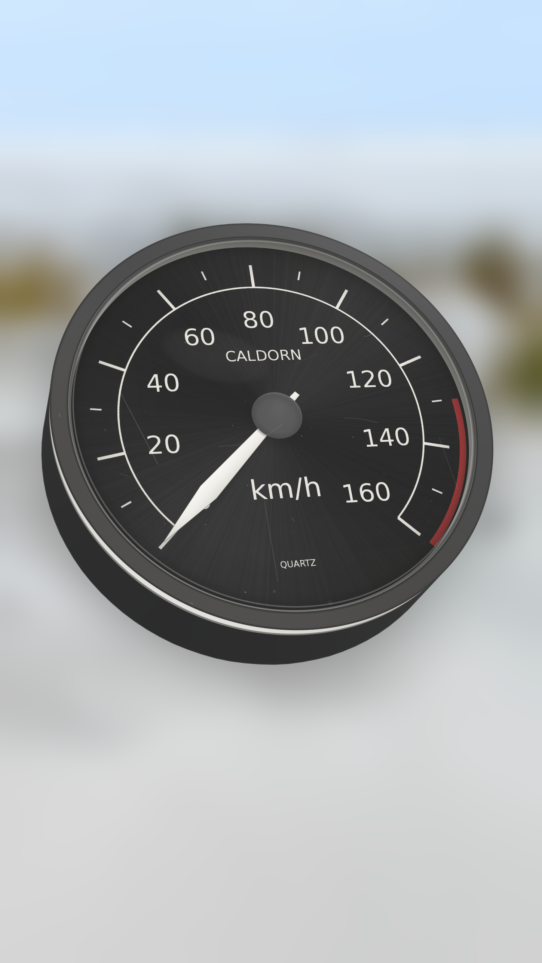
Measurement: 0 km/h
